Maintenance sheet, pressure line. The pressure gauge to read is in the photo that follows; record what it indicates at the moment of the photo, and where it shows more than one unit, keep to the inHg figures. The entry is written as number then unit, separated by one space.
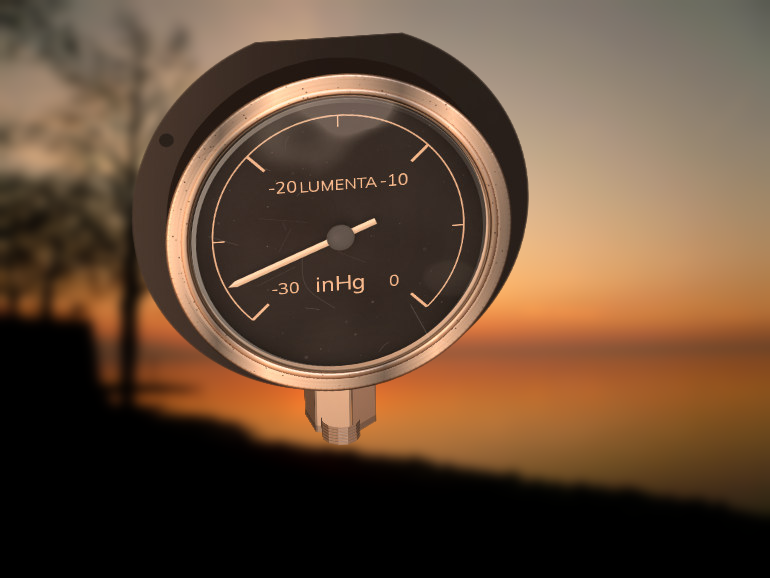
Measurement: -27.5 inHg
